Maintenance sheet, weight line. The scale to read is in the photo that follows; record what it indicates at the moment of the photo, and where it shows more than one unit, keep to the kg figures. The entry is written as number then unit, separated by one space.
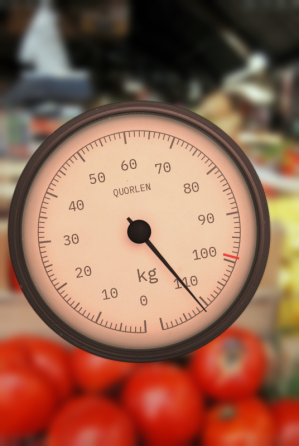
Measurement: 111 kg
